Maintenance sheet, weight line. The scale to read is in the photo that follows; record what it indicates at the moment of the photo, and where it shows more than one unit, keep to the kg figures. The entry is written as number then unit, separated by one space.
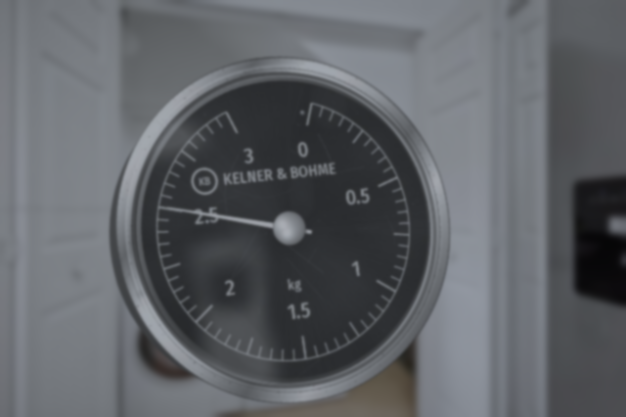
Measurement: 2.5 kg
